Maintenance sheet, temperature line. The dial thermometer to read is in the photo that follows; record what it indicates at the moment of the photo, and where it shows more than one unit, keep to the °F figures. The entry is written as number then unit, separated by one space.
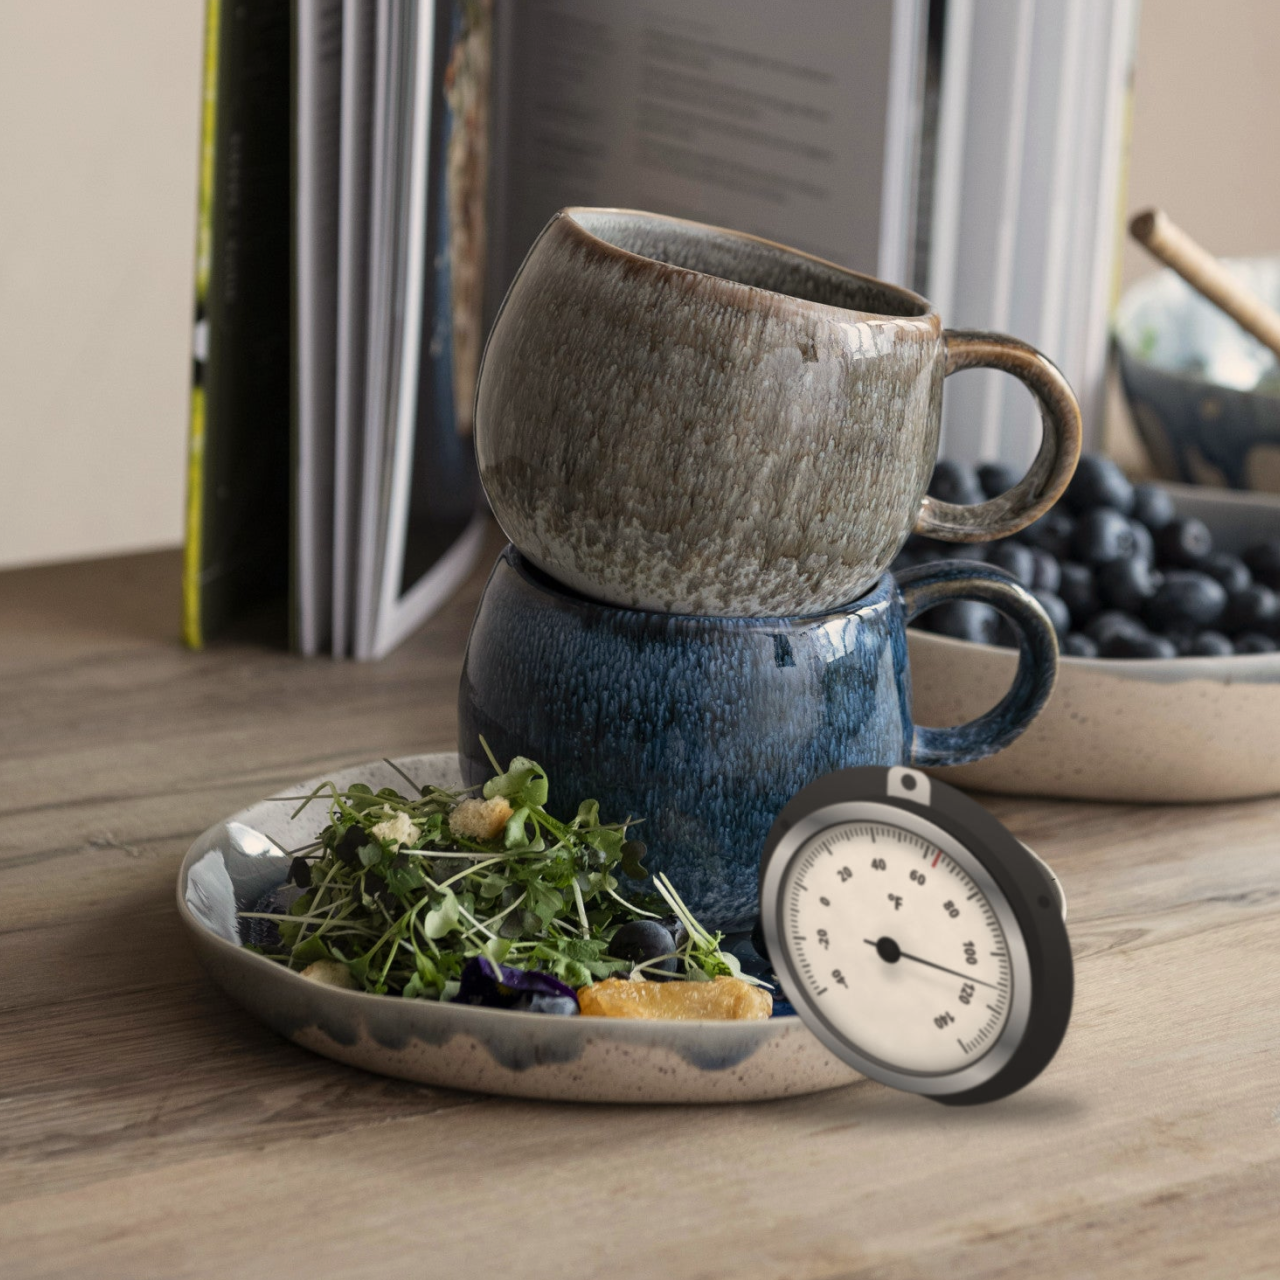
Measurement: 110 °F
